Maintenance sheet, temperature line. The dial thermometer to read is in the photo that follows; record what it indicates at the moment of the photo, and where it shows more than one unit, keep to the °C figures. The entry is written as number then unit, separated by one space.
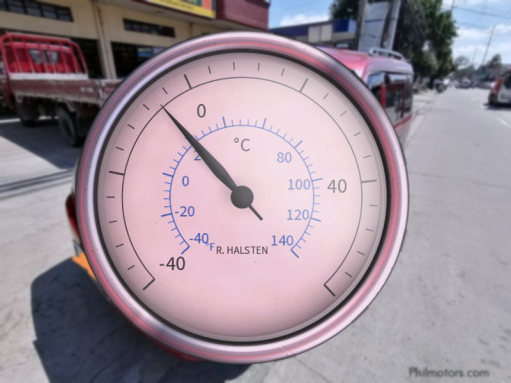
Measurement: -6 °C
